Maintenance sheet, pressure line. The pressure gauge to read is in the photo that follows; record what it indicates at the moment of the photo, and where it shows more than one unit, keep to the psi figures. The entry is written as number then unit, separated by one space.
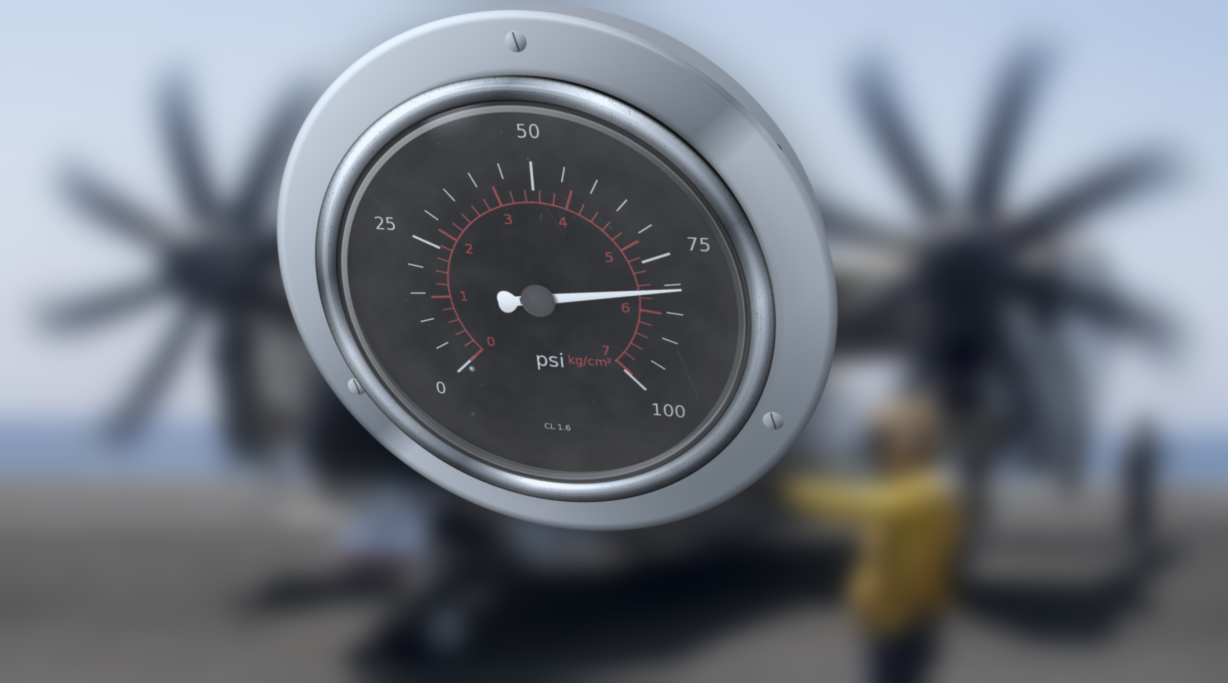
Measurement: 80 psi
